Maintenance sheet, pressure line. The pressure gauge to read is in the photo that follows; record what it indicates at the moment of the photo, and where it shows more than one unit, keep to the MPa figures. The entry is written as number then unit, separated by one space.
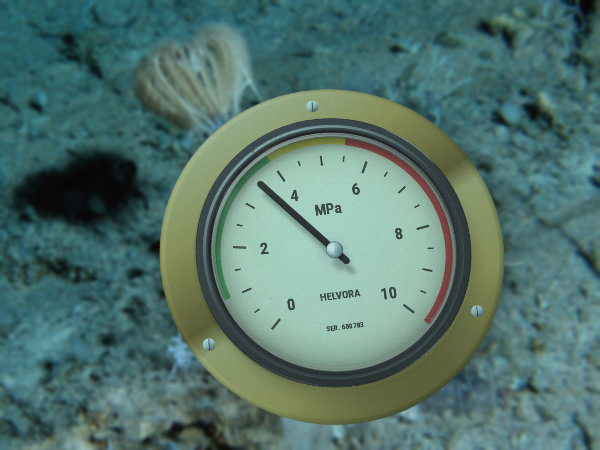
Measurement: 3.5 MPa
